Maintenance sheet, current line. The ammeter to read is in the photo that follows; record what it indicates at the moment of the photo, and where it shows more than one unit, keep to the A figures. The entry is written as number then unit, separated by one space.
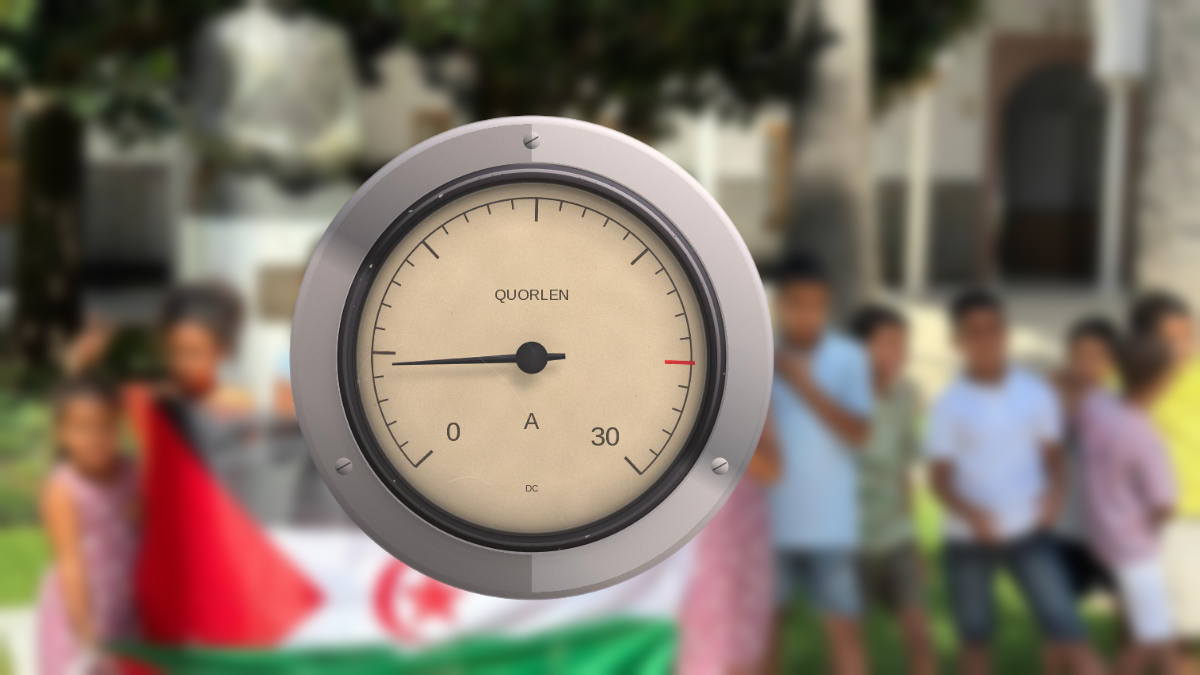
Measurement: 4.5 A
